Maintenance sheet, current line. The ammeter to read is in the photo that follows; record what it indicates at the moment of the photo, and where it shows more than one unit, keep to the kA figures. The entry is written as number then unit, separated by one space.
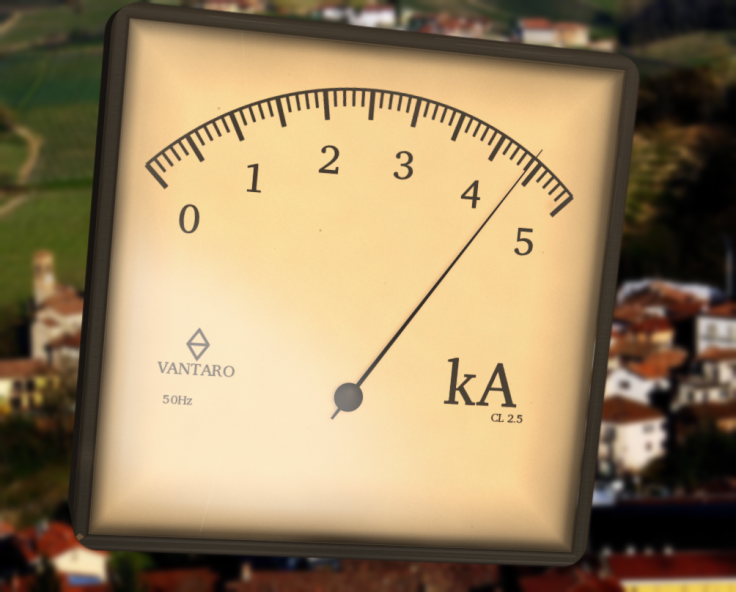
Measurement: 4.4 kA
